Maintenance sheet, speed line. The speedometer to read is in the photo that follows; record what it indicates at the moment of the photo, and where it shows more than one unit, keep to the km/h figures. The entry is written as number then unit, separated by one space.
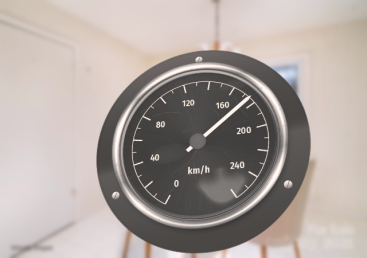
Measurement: 175 km/h
